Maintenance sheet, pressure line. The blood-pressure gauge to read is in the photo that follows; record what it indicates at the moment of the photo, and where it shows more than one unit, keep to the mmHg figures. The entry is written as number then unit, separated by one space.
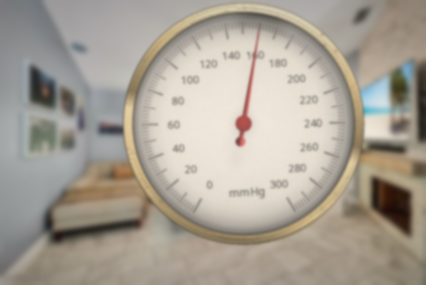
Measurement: 160 mmHg
